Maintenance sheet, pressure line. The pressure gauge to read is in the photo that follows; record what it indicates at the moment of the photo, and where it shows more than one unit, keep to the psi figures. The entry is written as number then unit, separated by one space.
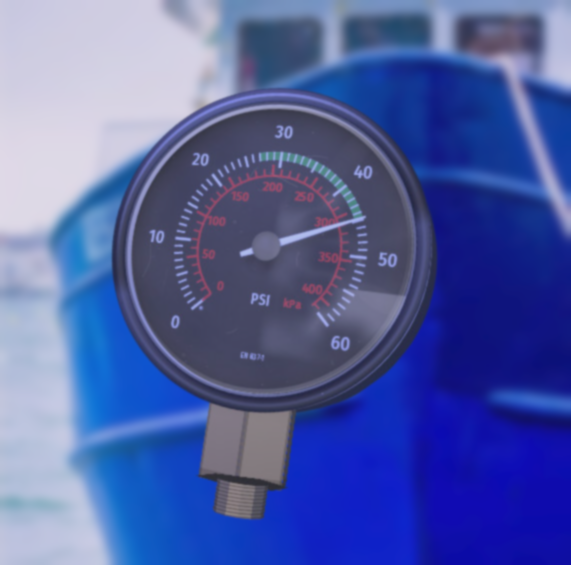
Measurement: 45 psi
